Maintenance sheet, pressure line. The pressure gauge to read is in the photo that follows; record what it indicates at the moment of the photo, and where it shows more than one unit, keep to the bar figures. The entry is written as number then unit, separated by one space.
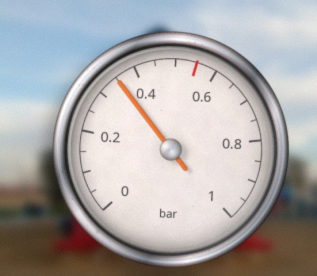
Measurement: 0.35 bar
